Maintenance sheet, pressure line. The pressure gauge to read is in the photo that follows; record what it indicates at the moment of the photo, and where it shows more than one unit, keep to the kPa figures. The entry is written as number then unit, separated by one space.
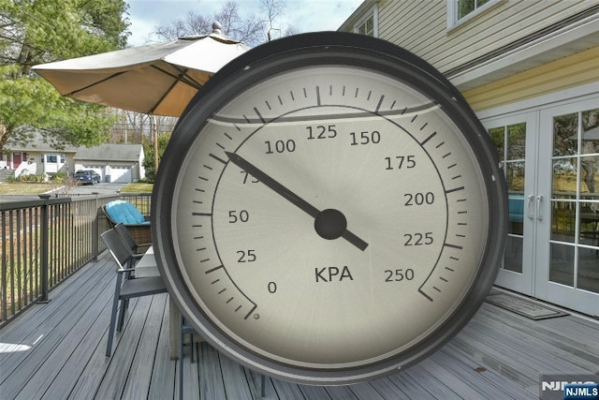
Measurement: 80 kPa
